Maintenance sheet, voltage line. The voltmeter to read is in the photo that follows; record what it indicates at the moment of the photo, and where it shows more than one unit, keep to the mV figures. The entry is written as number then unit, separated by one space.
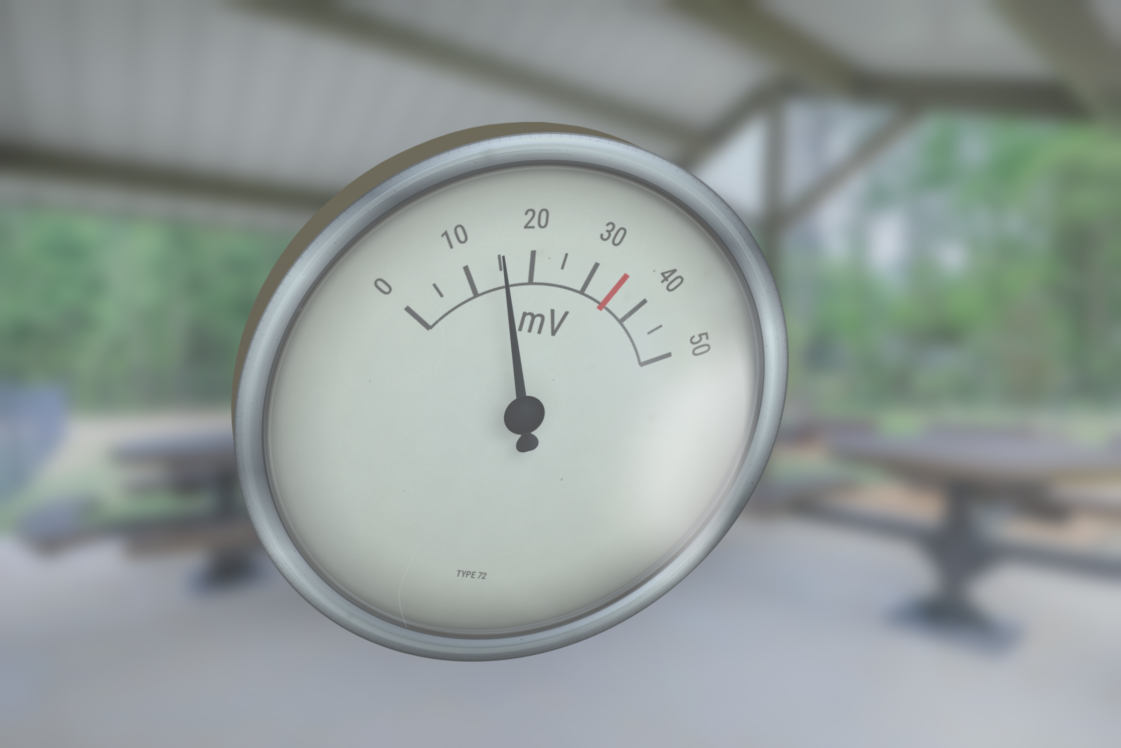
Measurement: 15 mV
